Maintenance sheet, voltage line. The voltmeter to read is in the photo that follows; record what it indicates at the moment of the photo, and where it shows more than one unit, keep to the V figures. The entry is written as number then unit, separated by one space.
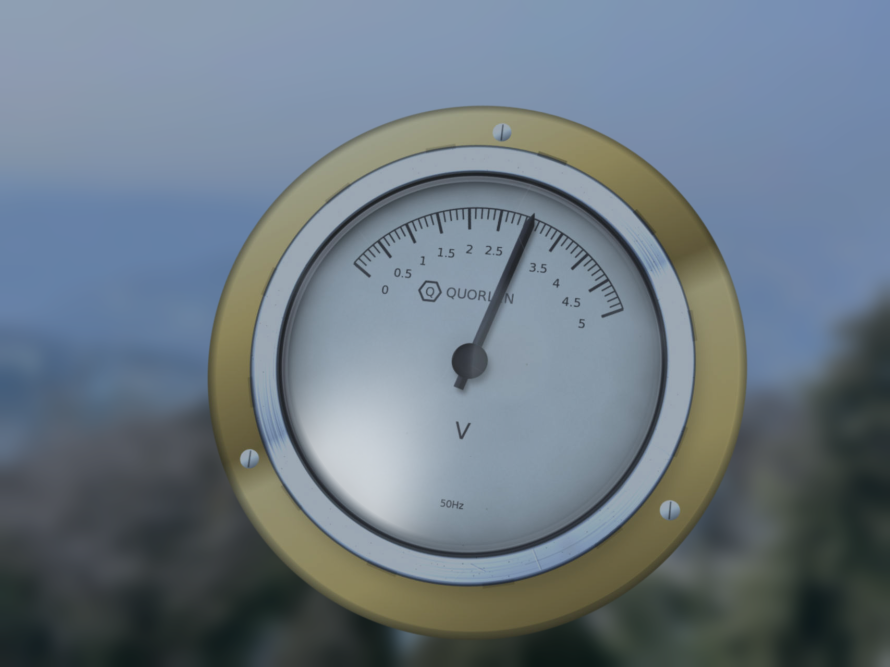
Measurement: 3 V
